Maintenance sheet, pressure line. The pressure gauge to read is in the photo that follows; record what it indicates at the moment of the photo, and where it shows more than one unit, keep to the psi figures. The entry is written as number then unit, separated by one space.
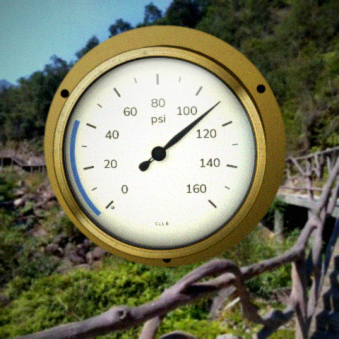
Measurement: 110 psi
